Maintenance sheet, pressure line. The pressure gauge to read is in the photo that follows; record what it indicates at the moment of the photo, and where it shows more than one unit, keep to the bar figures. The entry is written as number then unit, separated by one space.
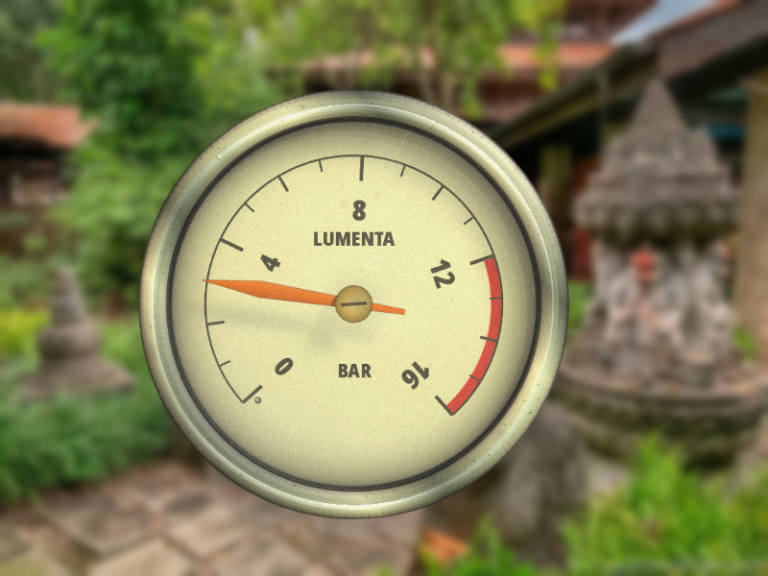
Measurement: 3 bar
